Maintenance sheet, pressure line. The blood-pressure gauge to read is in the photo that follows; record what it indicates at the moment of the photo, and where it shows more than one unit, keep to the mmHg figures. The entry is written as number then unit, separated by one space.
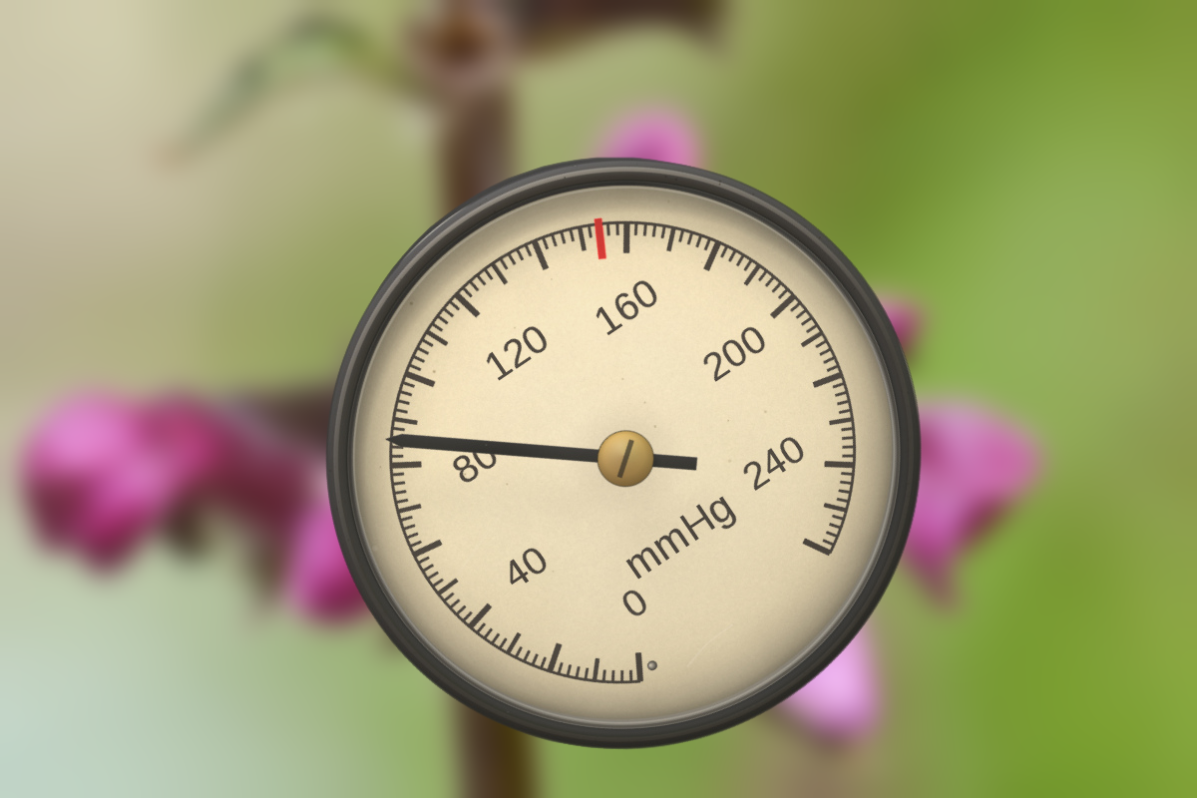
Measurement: 86 mmHg
